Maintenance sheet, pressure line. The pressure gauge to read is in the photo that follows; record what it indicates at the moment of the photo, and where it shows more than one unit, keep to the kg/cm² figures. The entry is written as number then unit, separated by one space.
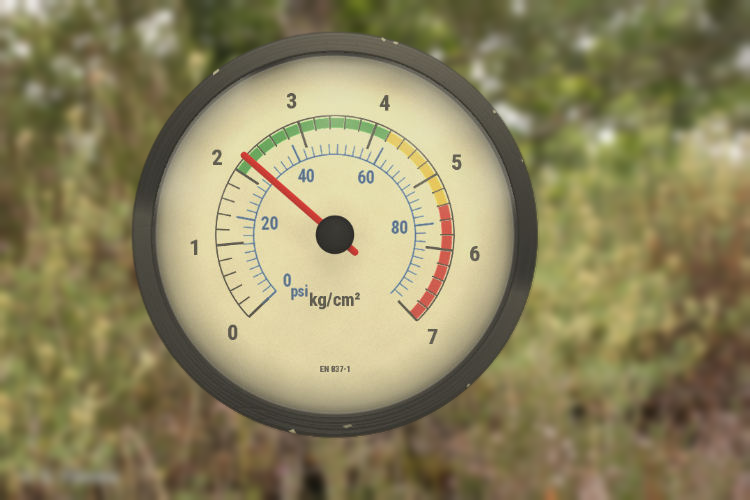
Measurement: 2.2 kg/cm²
